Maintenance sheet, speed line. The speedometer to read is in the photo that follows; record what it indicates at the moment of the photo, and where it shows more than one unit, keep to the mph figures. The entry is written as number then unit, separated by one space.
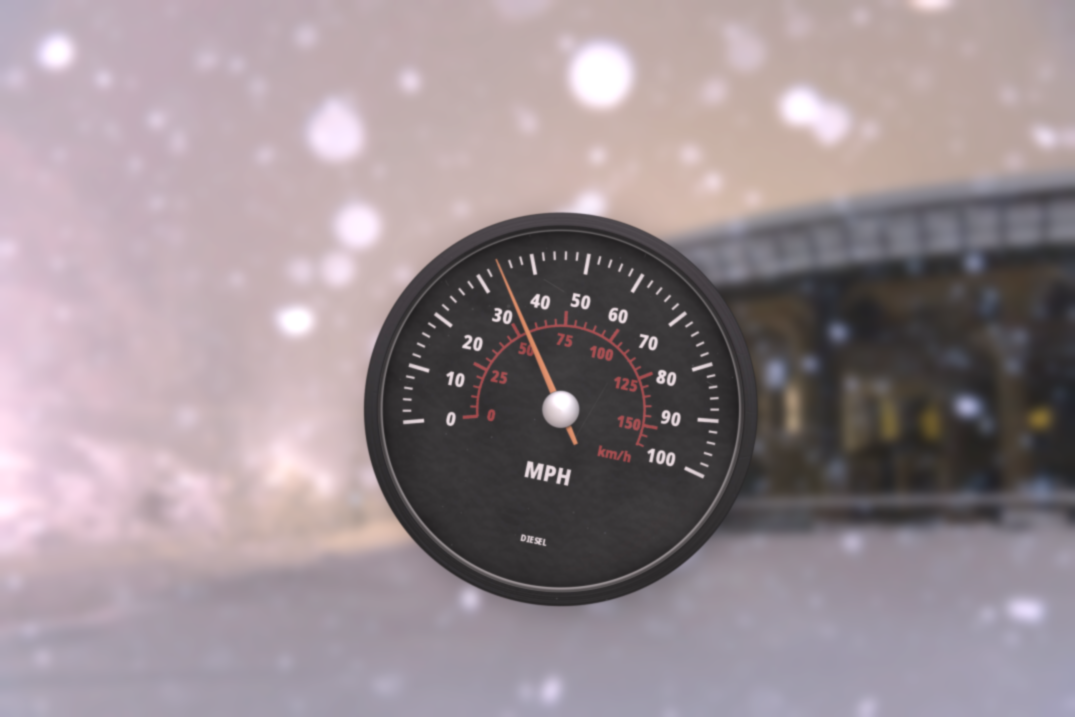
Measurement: 34 mph
